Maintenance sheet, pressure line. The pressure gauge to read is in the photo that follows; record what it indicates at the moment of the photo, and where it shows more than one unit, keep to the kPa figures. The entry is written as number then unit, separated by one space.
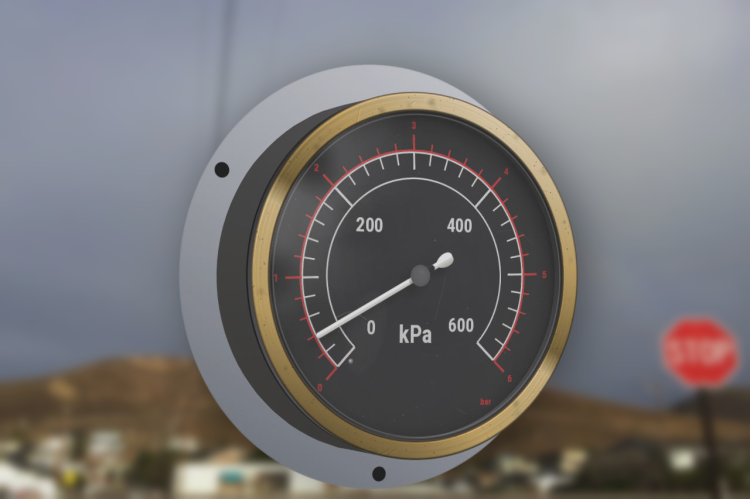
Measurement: 40 kPa
